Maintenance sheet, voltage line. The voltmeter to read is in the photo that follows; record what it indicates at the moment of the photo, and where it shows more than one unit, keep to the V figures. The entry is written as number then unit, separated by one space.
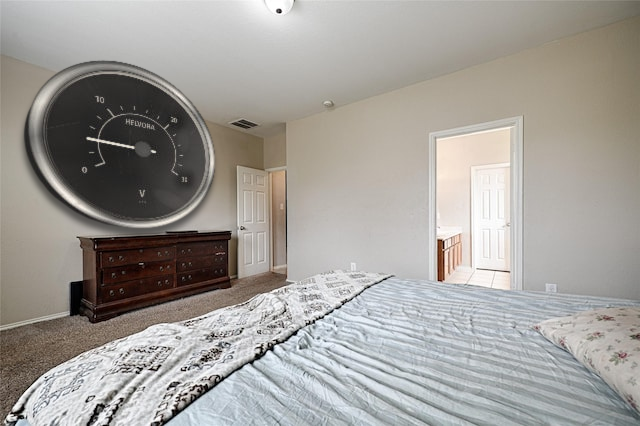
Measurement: 4 V
